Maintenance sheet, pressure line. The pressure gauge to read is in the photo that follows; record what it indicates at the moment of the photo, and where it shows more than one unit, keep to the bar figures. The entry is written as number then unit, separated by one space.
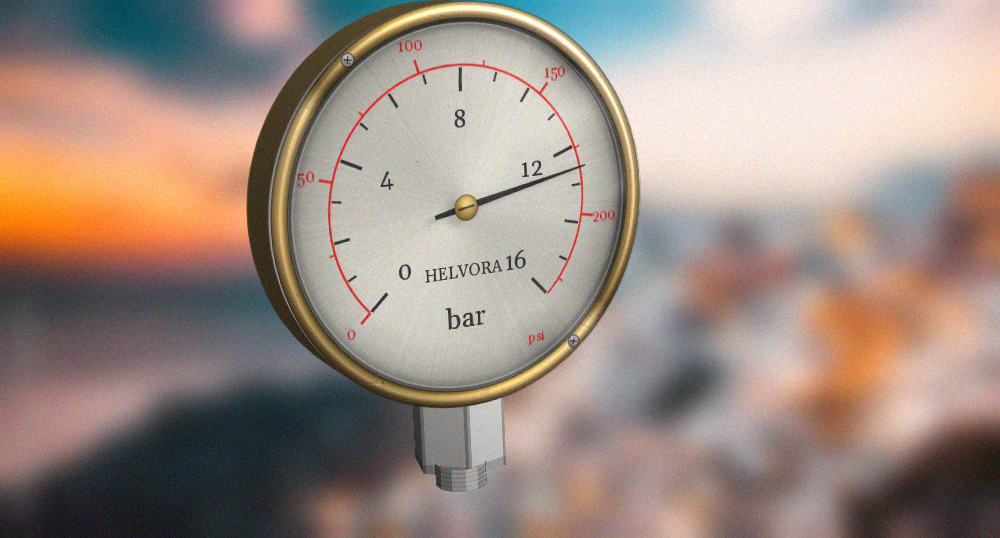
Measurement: 12.5 bar
